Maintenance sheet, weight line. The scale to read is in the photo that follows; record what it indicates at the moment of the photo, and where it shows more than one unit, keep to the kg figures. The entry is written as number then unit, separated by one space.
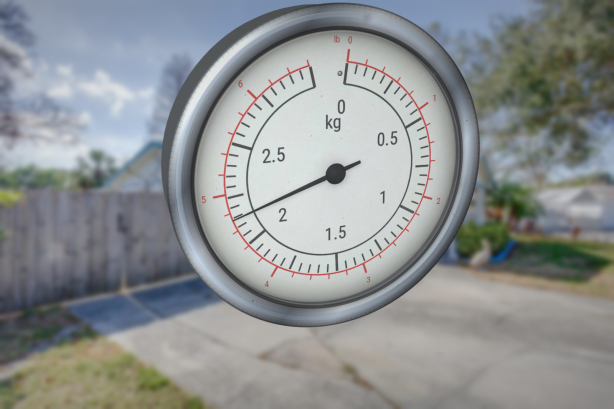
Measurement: 2.15 kg
